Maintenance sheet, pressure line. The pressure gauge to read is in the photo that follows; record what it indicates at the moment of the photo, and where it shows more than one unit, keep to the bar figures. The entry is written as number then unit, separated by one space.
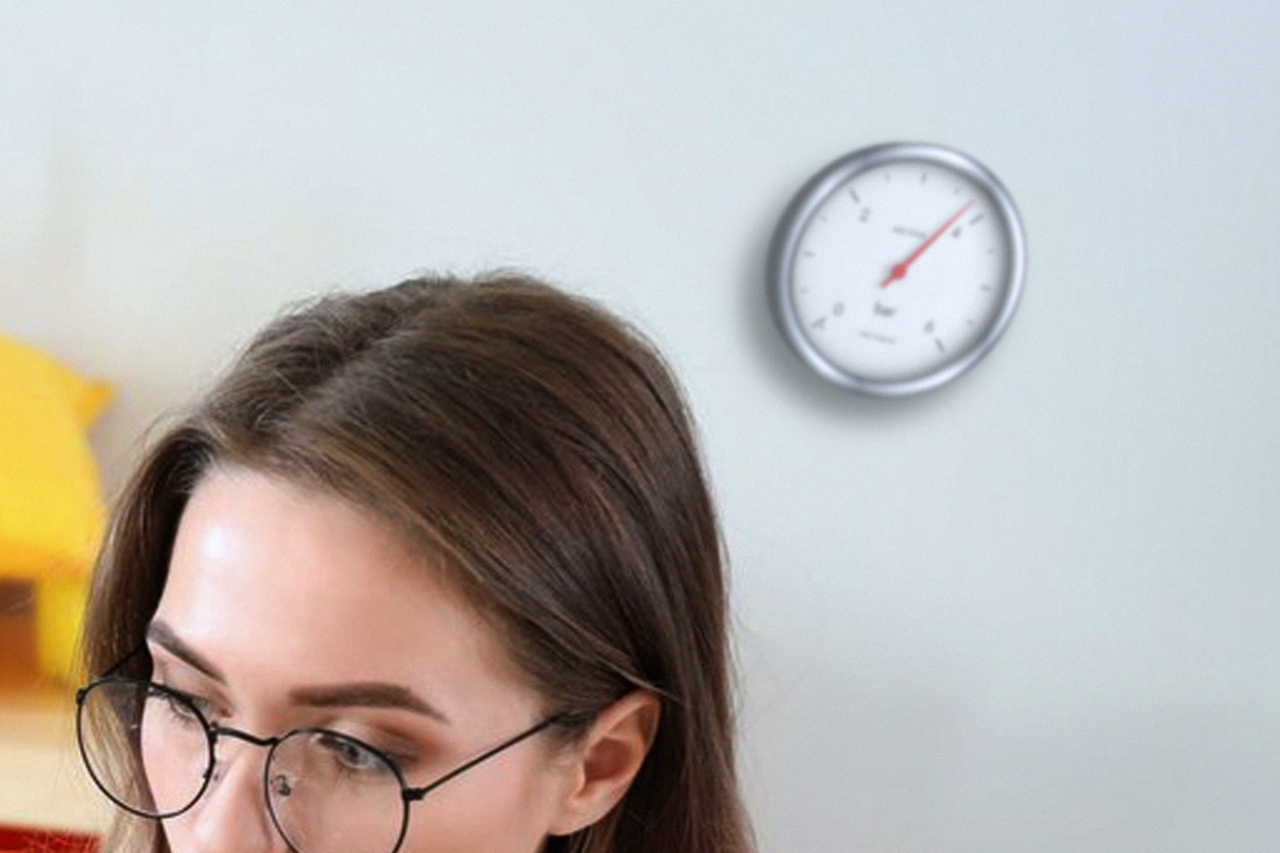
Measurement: 3.75 bar
